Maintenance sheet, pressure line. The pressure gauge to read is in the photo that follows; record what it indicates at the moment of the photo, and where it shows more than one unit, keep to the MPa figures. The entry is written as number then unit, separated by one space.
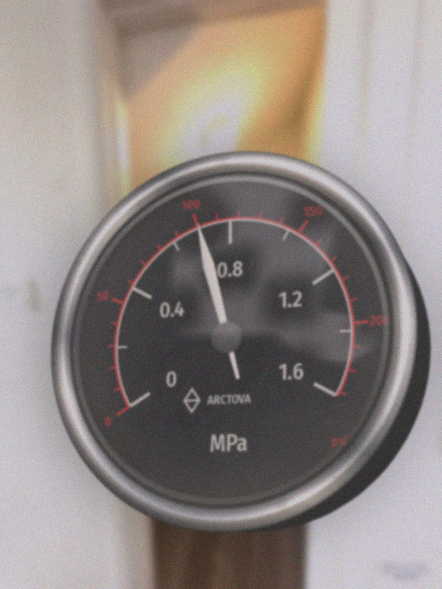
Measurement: 0.7 MPa
